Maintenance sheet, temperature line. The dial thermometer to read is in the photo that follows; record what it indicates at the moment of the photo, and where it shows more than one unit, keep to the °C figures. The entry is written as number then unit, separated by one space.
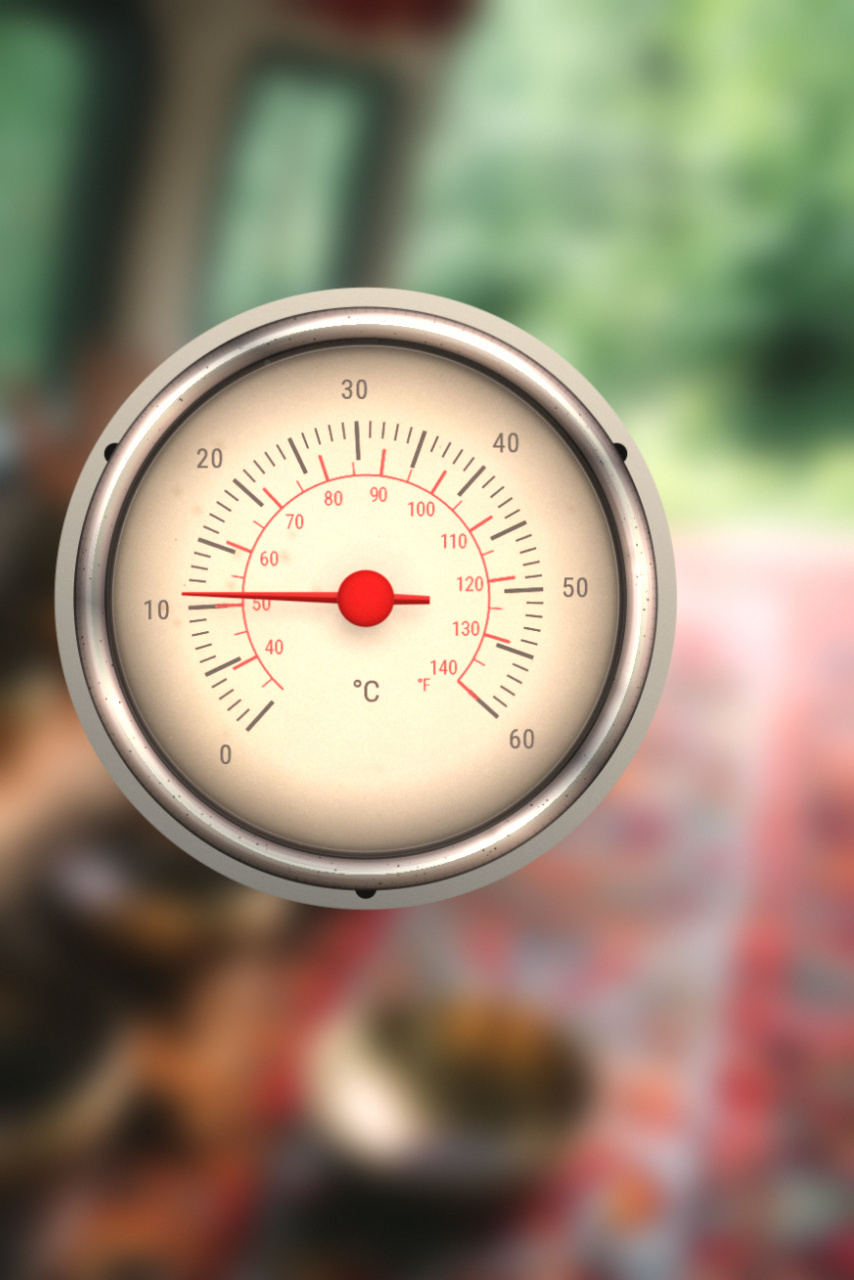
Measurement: 11 °C
